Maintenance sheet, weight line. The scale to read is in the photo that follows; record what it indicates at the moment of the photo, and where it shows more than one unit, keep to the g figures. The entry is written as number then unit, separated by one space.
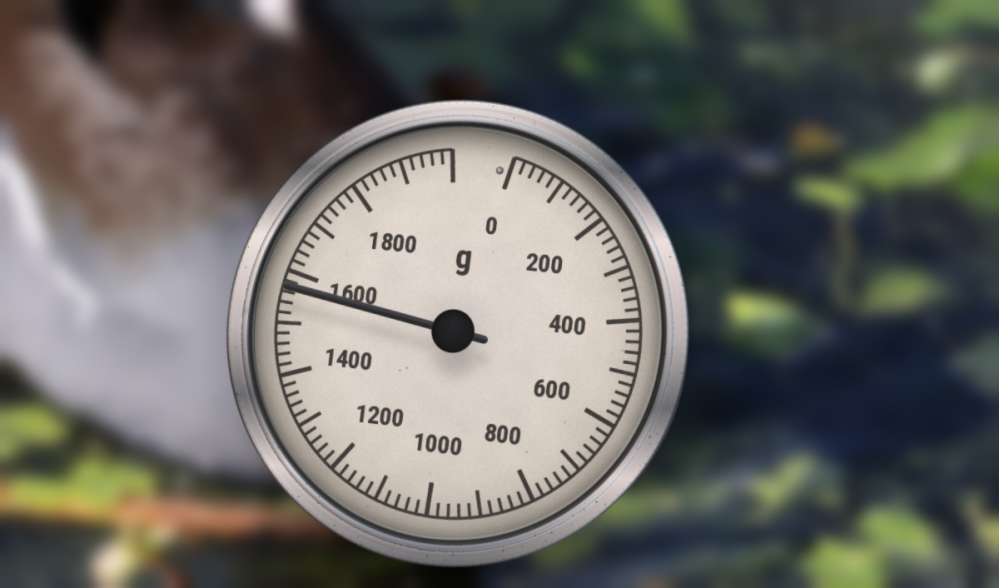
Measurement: 1570 g
